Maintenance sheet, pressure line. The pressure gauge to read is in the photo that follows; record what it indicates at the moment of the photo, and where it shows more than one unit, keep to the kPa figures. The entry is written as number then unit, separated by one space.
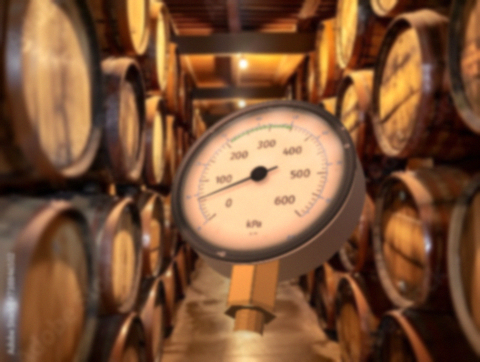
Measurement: 50 kPa
